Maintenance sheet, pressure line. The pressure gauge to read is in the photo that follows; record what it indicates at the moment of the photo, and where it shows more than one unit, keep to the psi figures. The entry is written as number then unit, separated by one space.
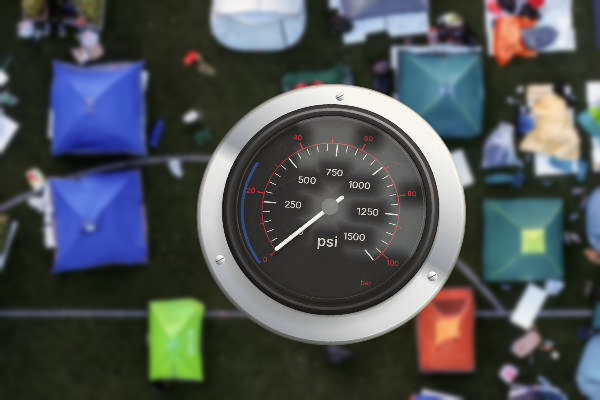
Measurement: 0 psi
